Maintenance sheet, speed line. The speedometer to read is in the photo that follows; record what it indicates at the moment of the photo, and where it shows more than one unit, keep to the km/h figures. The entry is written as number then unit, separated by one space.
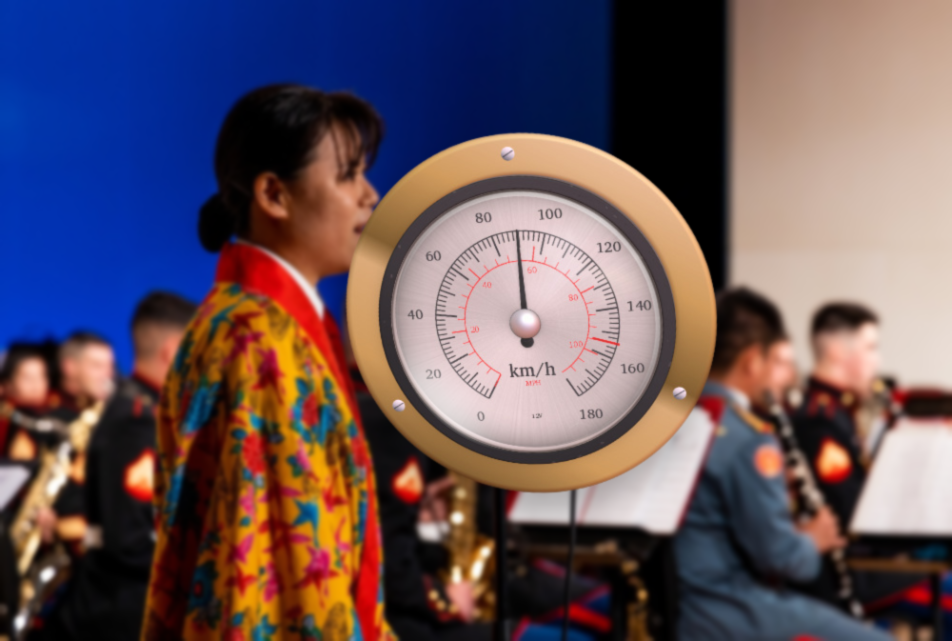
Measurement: 90 km/h
